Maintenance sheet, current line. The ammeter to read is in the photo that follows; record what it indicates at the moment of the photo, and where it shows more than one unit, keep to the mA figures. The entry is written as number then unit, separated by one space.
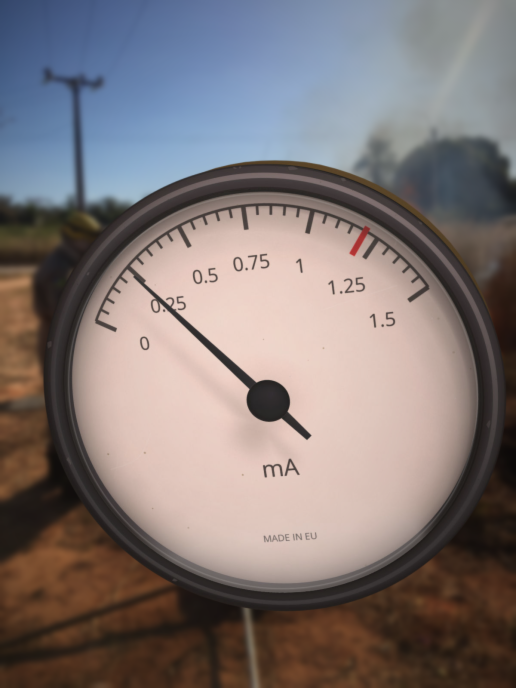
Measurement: 0.25 mA
